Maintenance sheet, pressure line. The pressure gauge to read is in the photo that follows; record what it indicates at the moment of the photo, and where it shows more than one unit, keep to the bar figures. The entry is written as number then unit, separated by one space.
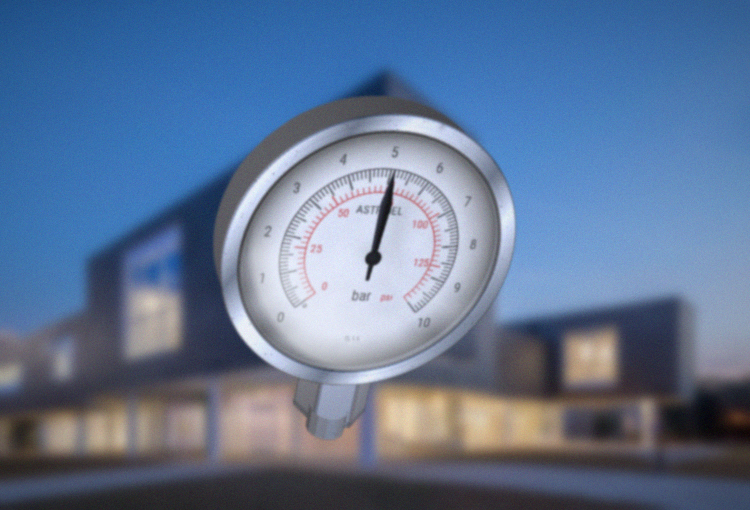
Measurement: 5 bar
